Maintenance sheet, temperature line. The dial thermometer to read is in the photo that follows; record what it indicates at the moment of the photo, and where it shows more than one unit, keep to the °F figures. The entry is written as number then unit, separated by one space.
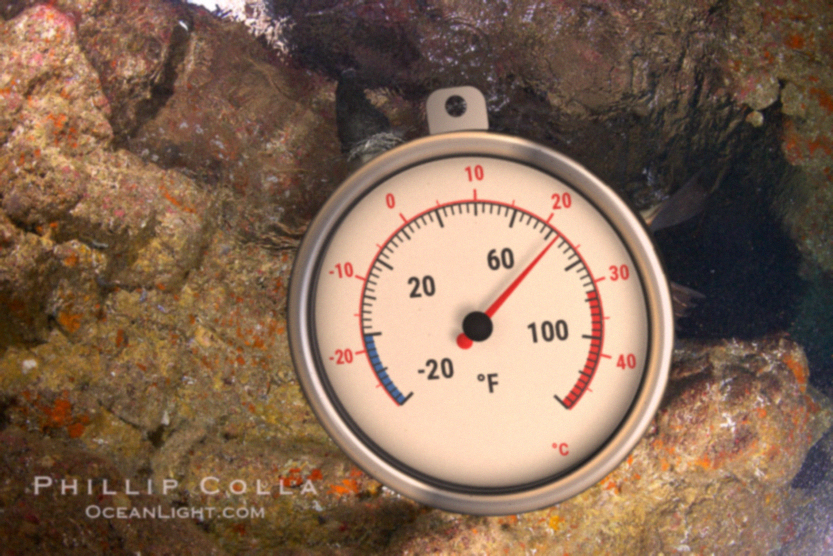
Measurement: 72 °F
